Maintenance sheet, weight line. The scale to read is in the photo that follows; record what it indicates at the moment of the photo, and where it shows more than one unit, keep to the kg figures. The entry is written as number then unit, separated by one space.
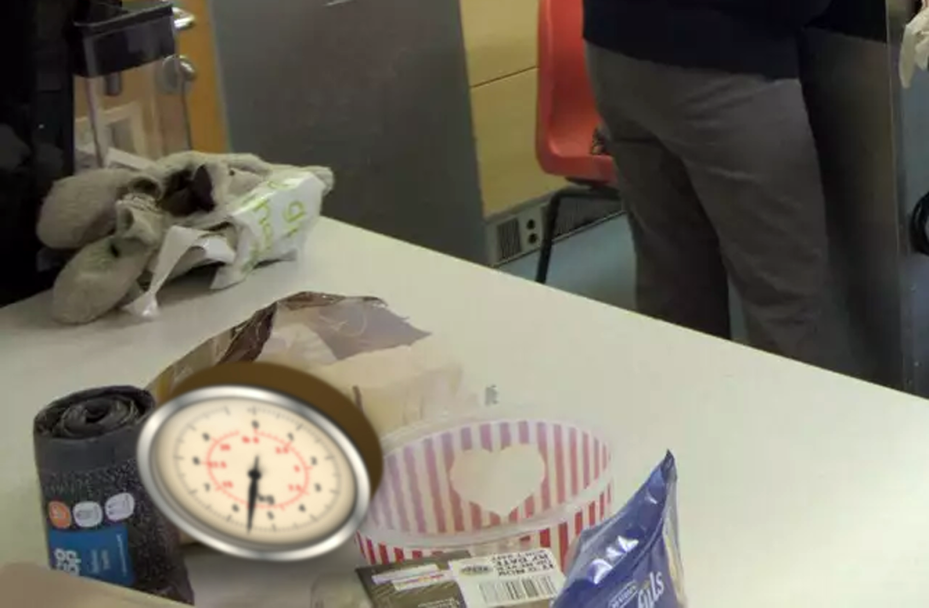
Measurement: 5.5 kg
